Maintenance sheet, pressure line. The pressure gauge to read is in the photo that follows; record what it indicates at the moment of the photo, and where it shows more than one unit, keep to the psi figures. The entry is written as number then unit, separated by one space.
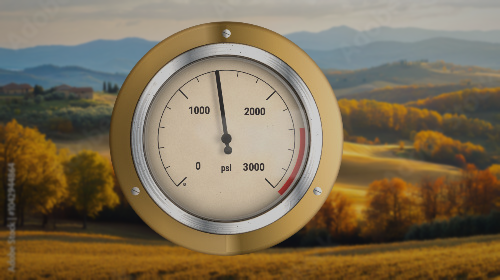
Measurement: 1400 psi
